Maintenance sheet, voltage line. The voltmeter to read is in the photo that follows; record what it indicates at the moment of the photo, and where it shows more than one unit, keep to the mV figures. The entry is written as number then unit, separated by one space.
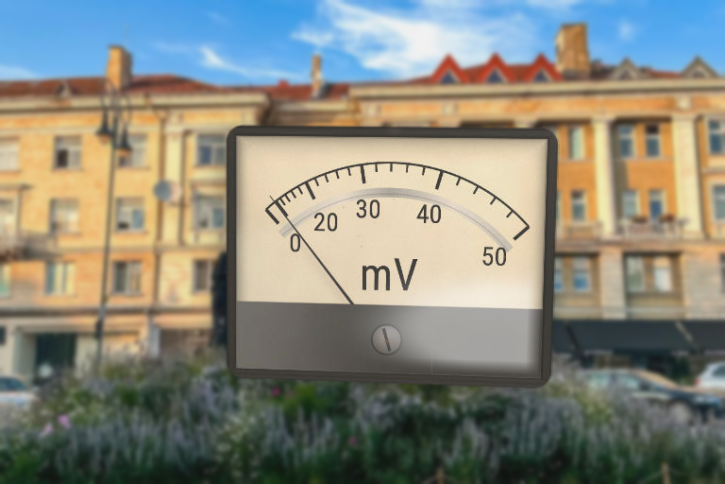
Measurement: 10 mV
